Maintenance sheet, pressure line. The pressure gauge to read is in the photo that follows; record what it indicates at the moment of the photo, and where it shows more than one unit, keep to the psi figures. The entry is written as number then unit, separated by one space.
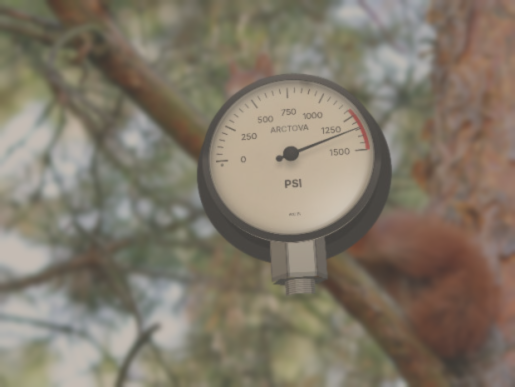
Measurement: 1350 psi
